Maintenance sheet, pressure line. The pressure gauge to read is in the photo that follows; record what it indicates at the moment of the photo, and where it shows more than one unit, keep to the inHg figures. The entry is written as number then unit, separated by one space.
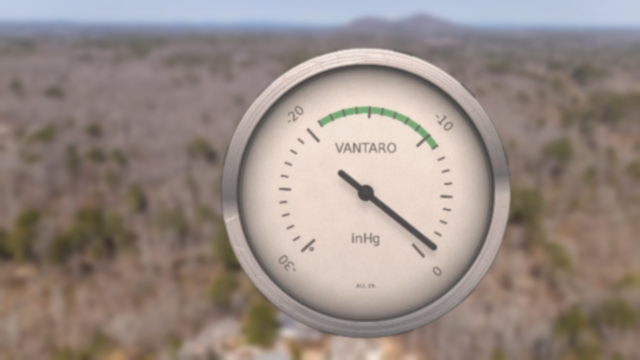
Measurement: -1 inHg
